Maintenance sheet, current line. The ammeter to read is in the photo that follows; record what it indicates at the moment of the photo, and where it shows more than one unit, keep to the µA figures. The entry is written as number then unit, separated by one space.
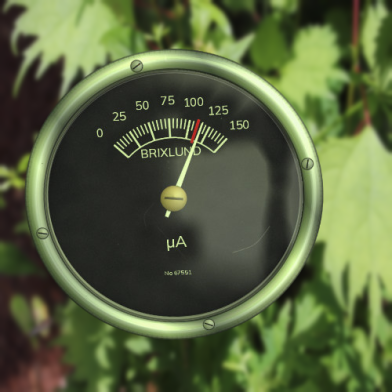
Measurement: 115 µA
